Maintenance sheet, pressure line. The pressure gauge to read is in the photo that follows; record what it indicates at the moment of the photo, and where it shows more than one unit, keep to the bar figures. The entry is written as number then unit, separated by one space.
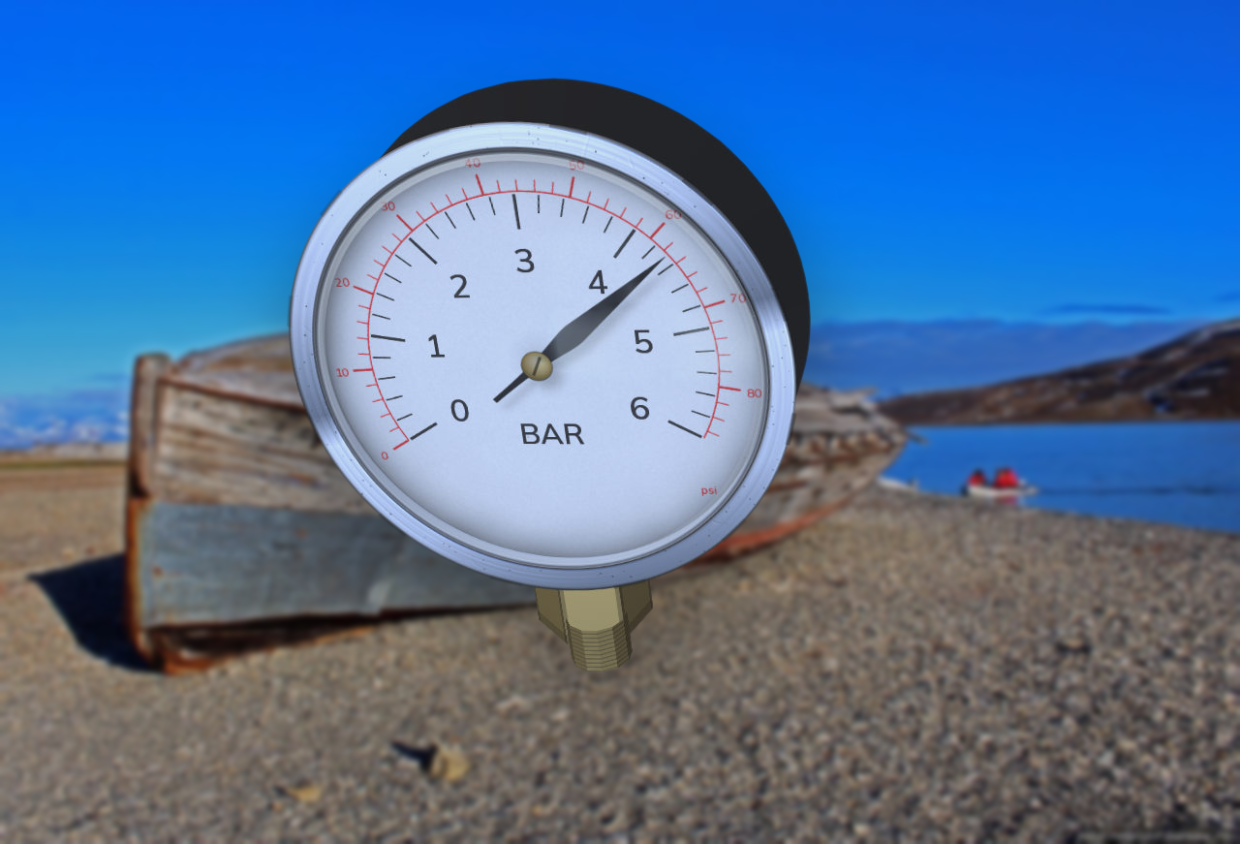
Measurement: 4.3 bar
